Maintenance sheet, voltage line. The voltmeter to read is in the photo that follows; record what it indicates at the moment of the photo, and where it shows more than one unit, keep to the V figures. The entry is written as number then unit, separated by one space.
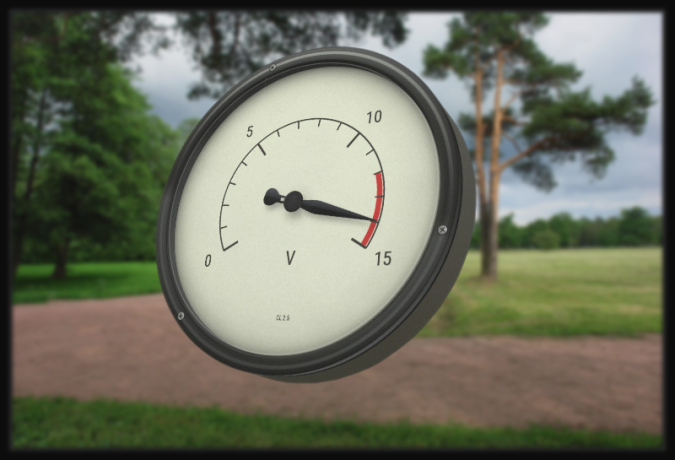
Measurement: 14 V
